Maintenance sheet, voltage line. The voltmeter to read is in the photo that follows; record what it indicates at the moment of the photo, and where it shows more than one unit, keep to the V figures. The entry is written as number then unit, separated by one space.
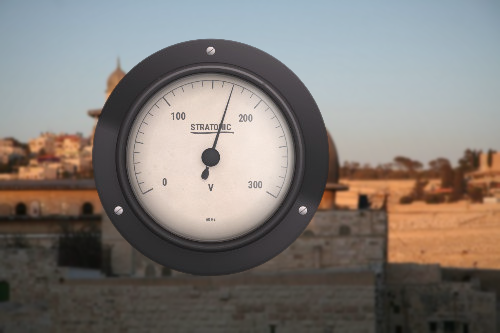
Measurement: 170 V
